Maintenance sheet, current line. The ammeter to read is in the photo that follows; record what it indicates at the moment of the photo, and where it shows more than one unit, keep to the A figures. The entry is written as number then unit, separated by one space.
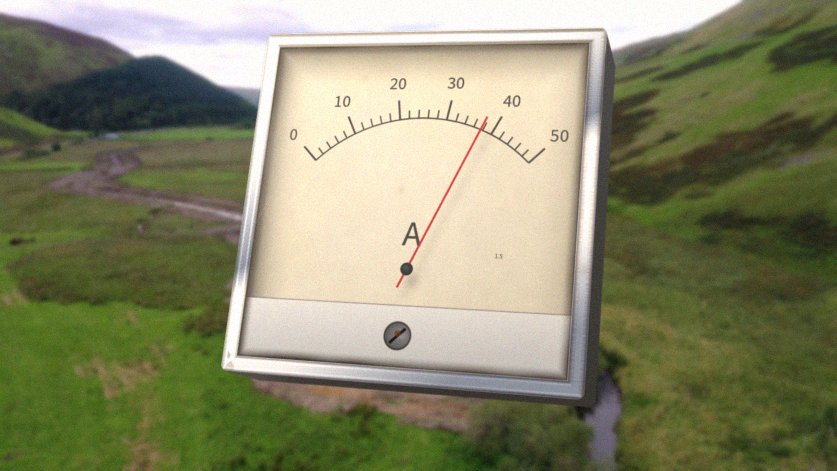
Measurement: 38 A
